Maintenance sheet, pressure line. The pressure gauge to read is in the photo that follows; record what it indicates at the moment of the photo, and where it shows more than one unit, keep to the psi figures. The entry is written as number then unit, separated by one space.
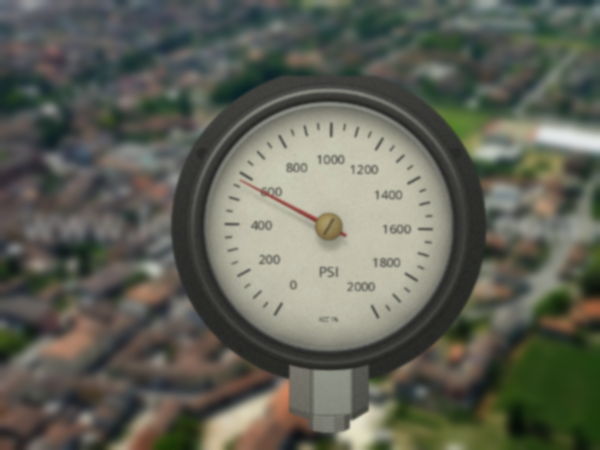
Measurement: 575 psi
